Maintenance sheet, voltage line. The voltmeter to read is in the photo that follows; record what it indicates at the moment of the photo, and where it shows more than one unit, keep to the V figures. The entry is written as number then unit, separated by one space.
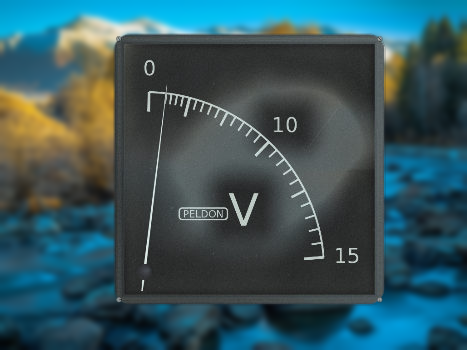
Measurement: 3 V
